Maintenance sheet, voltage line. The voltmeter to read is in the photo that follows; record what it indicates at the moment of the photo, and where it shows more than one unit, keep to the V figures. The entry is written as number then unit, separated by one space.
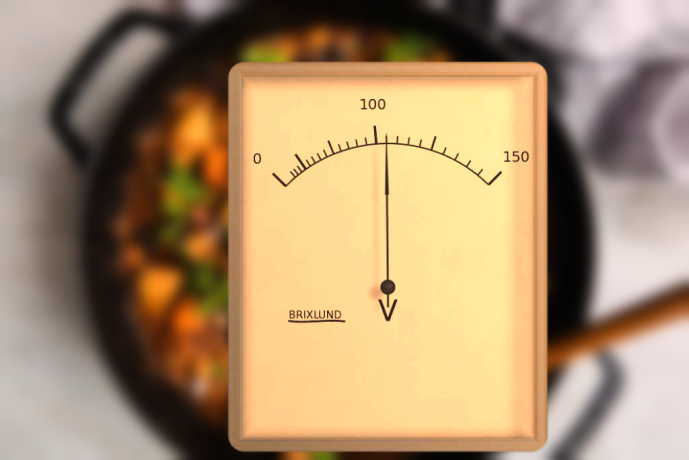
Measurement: 105 V
